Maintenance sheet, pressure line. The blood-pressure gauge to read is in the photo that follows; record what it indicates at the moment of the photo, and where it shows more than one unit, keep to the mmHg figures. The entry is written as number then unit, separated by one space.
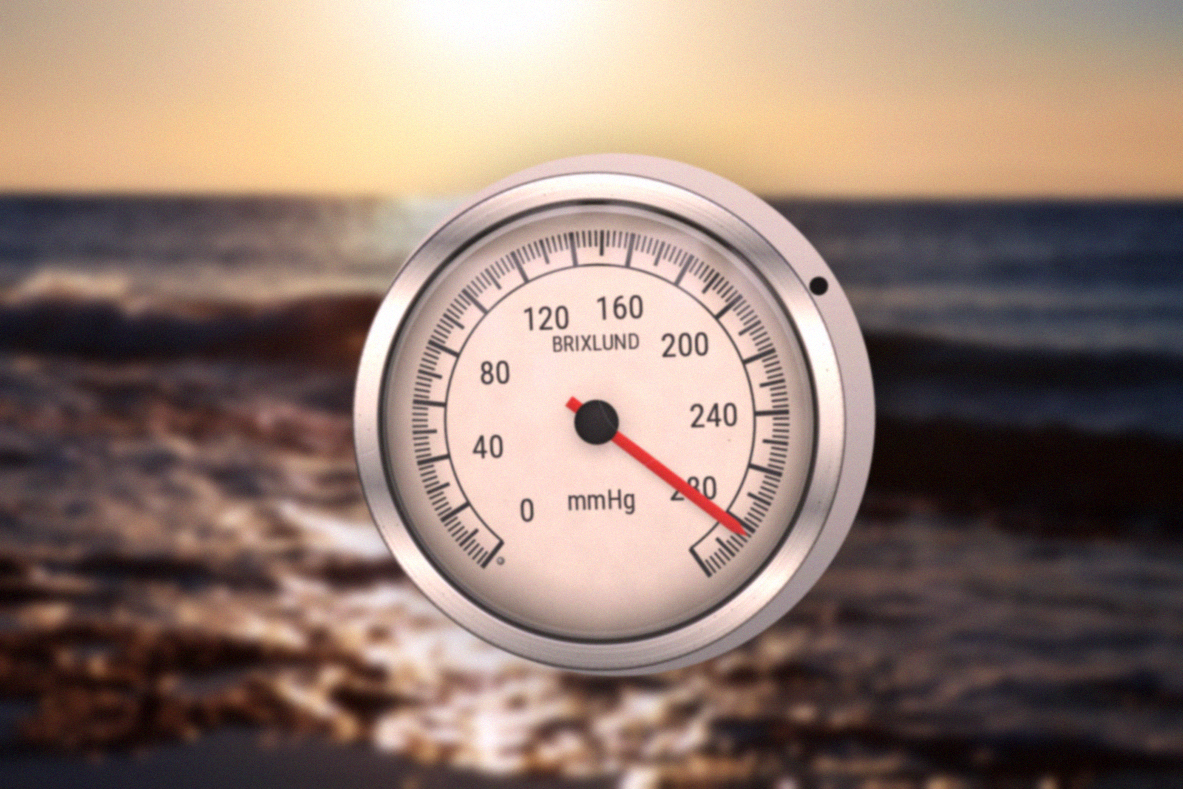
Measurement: 282 mmHg
